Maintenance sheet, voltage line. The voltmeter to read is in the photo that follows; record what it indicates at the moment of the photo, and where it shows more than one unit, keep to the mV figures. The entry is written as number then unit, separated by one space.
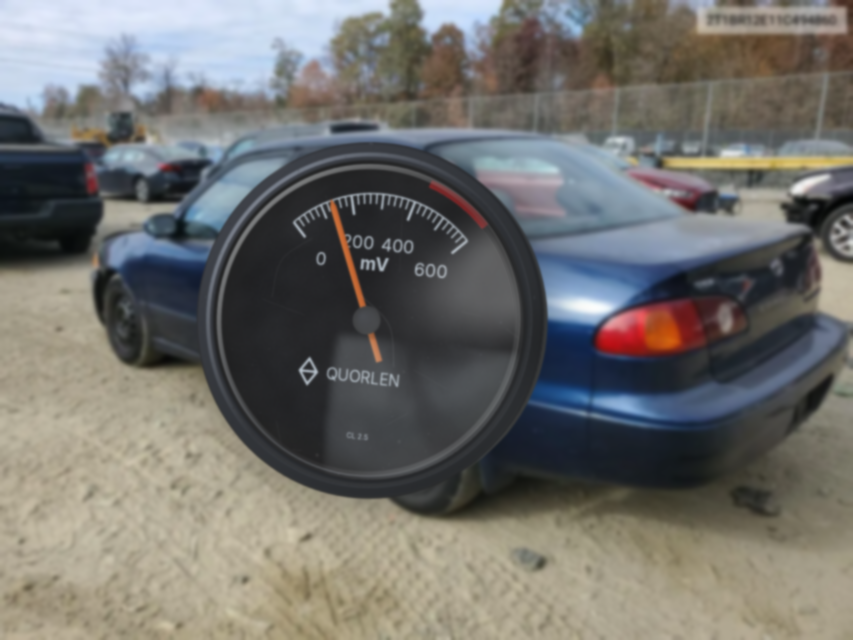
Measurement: 140 mV
